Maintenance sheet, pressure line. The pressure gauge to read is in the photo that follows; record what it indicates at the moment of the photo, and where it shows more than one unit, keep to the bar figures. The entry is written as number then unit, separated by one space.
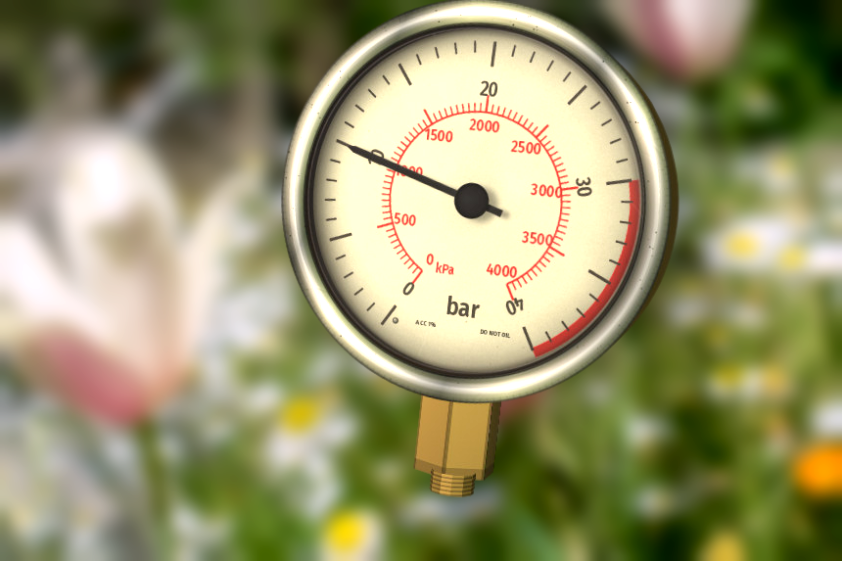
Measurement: 10 bar
